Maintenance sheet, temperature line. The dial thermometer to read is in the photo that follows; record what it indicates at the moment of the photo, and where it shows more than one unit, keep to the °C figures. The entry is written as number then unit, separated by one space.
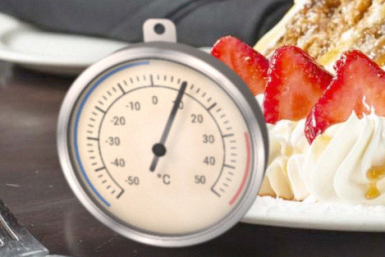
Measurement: 10 °C
